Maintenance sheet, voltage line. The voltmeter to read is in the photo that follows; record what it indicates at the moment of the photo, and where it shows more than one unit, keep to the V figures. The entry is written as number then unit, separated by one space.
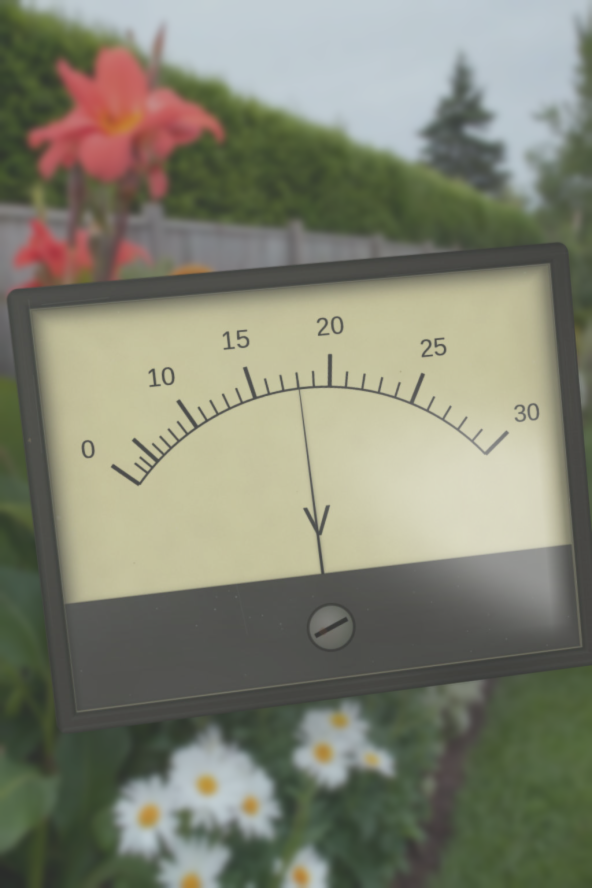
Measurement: 18 V
